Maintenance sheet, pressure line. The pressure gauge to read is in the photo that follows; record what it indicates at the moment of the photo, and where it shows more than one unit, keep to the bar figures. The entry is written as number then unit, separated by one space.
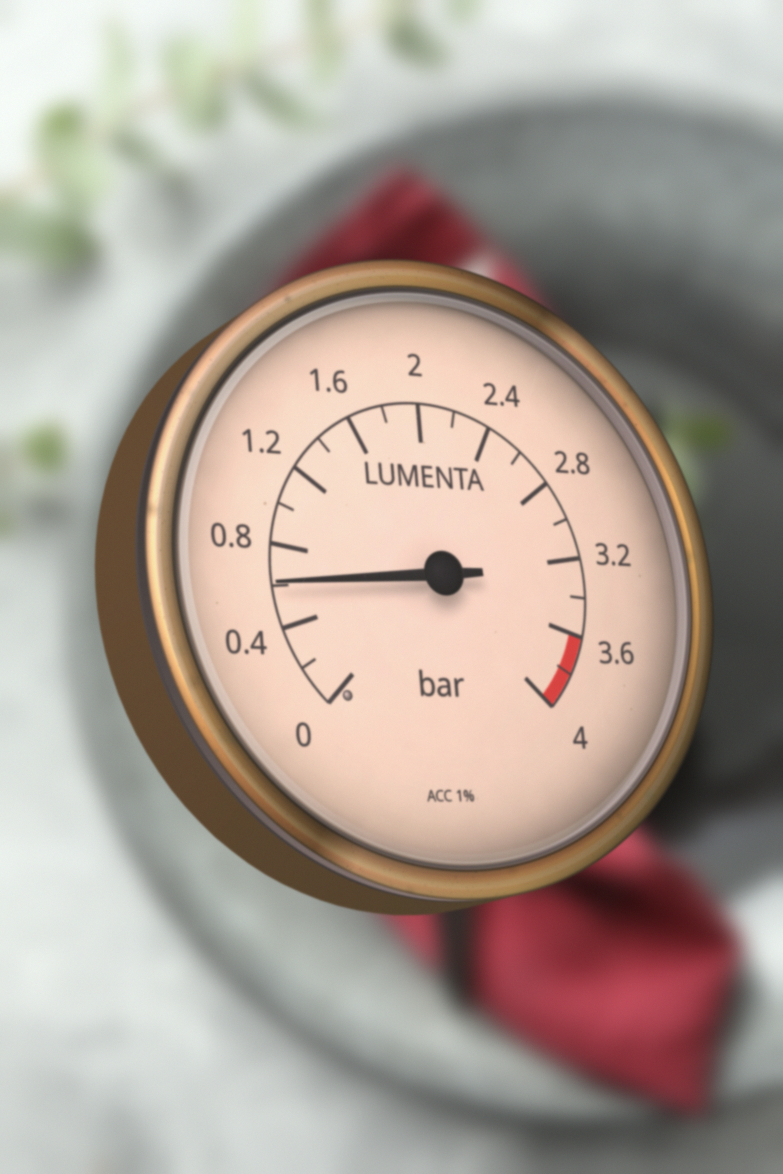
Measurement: 0.6 bar
